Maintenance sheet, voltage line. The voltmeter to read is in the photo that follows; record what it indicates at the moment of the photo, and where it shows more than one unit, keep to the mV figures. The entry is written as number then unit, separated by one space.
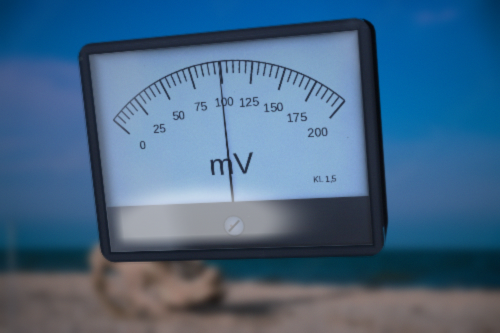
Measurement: 100 mV
